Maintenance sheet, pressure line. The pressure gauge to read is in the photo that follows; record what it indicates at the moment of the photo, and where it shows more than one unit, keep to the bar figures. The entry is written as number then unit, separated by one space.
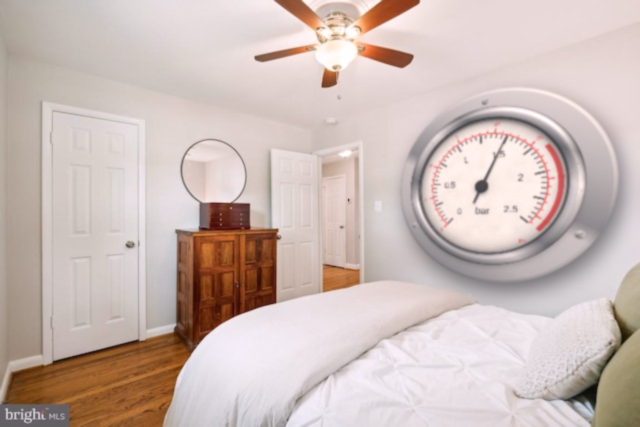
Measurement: 1.5 bar
